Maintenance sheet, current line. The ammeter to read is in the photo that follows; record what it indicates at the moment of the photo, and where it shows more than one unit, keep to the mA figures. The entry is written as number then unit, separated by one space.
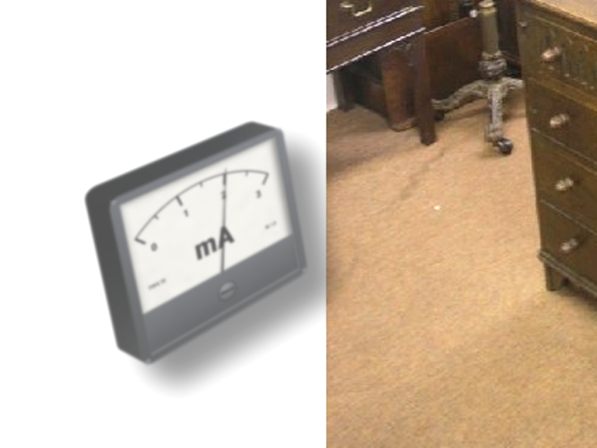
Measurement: 2 mA
